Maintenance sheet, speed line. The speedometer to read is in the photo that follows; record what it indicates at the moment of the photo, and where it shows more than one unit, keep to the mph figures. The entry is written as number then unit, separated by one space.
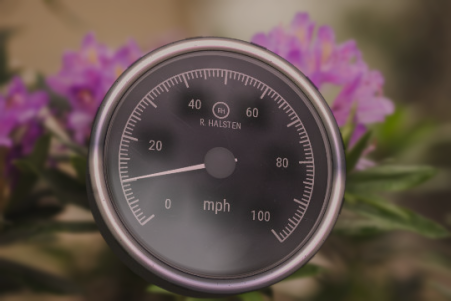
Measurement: 10 mph
